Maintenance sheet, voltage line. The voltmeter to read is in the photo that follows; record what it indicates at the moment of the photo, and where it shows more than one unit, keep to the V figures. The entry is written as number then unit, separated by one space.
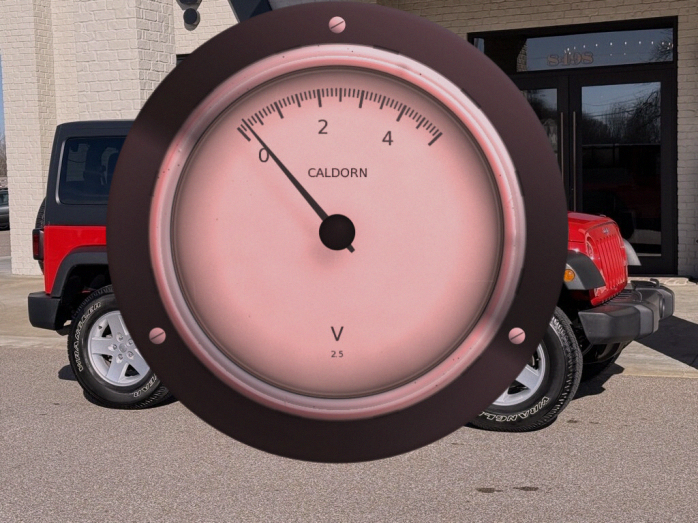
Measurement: 0.2 V
